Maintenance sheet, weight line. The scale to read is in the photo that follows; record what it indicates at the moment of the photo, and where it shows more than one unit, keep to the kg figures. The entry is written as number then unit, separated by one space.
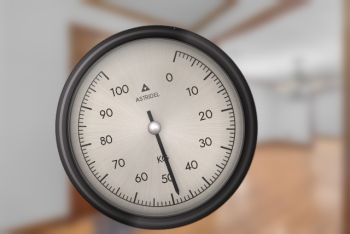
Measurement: 48 kg
